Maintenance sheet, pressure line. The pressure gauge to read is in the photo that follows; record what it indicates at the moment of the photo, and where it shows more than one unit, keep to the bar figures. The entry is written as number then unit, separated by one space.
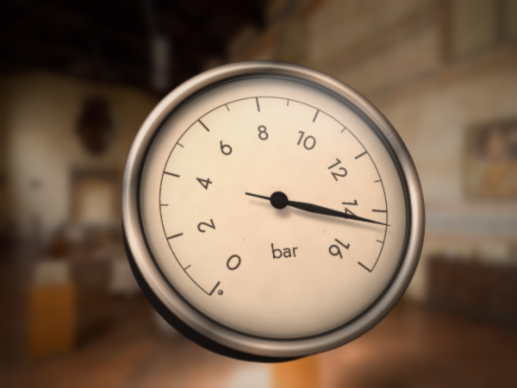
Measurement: 14.5 bar
